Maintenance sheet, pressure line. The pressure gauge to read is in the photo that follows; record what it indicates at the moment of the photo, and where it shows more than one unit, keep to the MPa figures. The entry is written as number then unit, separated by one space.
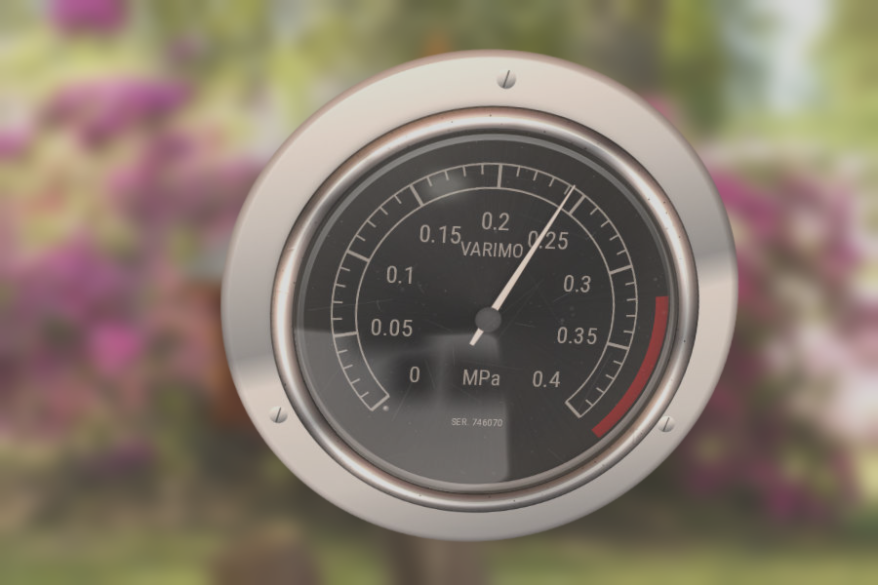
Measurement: 0.24 MPa
